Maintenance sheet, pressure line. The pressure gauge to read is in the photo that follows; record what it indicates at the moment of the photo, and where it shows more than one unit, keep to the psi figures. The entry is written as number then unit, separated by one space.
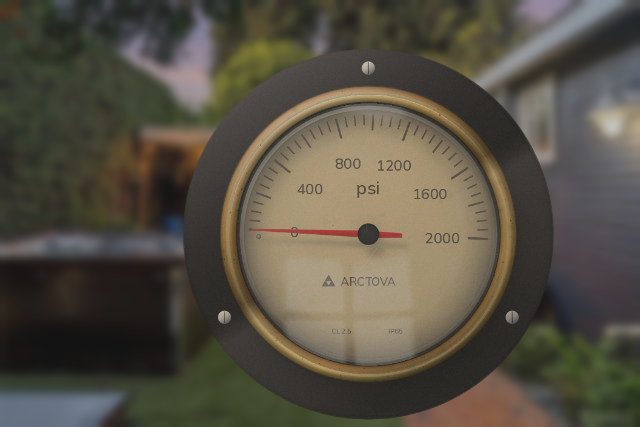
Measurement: 0 psi
